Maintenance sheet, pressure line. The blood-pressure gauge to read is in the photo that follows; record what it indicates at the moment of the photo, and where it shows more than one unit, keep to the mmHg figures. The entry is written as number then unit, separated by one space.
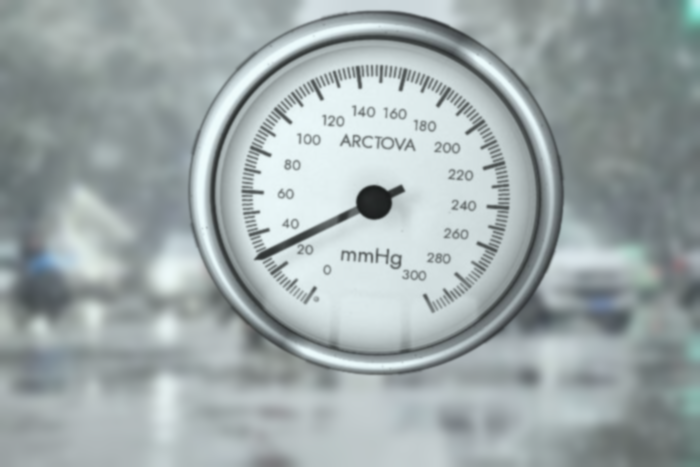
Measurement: 30 mmHg
